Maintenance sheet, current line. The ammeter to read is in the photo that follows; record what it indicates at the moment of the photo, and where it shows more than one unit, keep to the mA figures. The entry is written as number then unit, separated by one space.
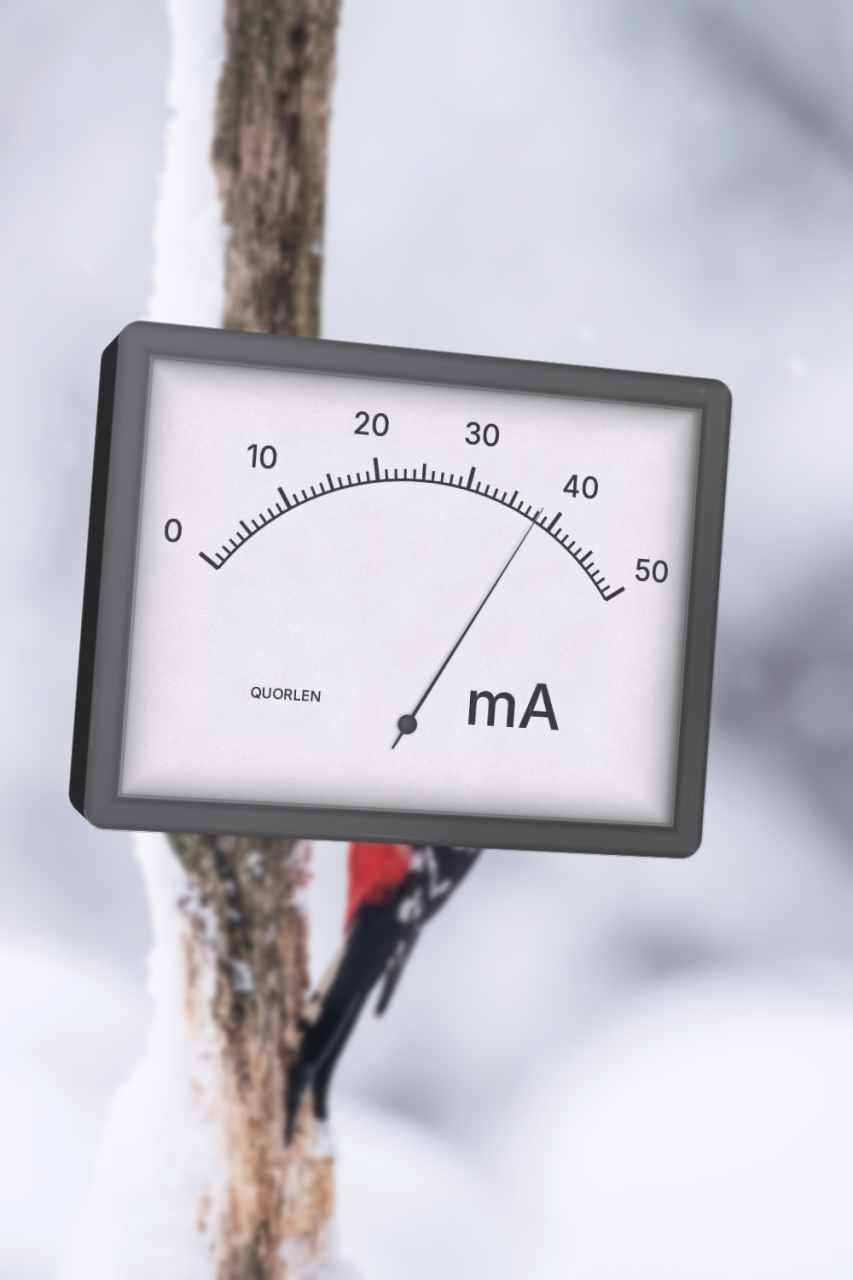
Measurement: 38 mA
